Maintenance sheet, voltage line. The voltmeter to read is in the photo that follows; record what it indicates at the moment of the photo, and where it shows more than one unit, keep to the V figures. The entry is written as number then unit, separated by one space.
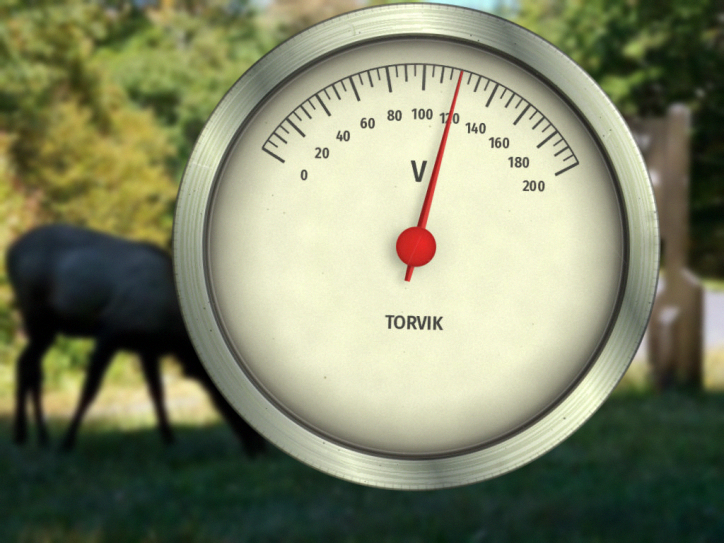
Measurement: 120 V
